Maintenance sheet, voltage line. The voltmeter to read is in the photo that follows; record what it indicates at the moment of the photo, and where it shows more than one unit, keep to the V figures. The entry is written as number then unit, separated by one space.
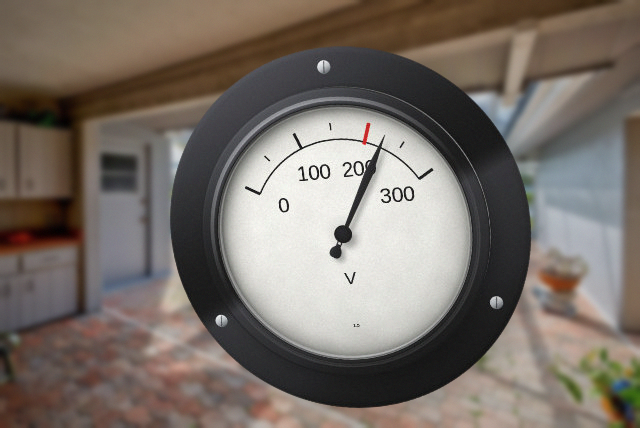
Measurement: 225 V
